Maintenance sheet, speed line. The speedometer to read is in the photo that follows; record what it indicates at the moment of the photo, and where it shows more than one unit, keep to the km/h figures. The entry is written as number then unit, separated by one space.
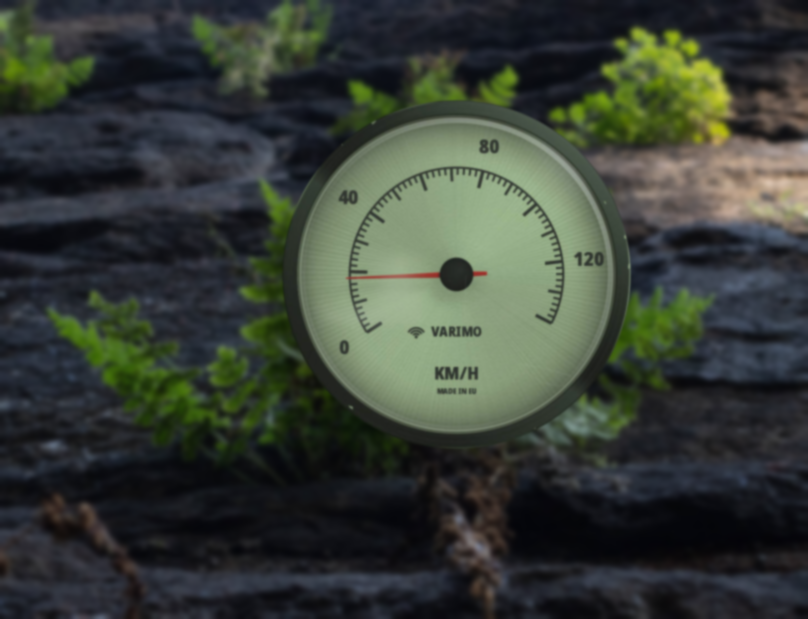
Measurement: 18 km/h
